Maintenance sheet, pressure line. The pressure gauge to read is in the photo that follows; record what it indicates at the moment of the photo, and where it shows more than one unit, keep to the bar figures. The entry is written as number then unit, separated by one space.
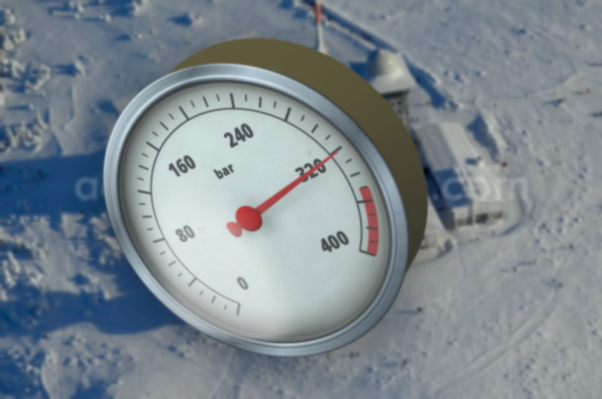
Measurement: 320 bar
